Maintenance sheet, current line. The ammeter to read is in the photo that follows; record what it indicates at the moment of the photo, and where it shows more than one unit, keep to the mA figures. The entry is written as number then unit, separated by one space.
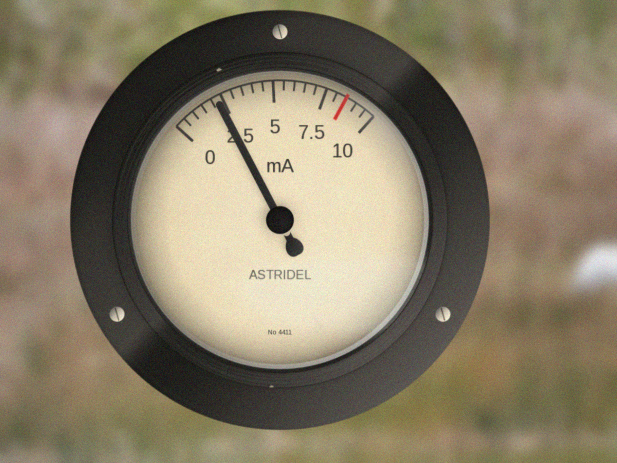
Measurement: 2.25 mA
